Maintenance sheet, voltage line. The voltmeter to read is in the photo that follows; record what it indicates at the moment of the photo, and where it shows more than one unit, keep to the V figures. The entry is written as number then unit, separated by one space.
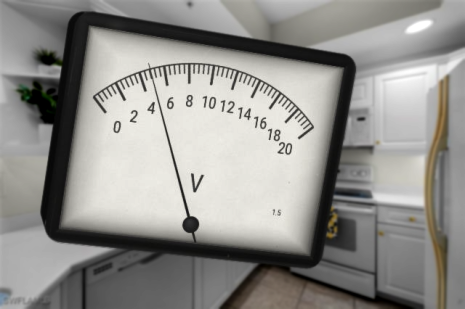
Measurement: 4.8 V
